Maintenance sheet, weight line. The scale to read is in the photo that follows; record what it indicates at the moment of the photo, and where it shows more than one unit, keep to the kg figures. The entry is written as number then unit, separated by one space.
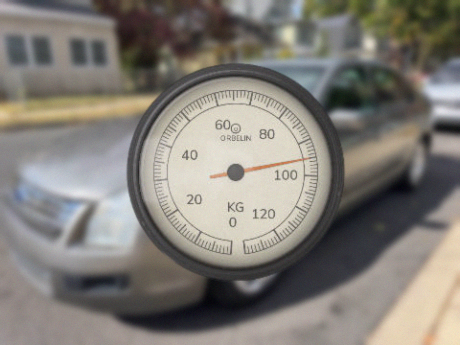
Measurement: 95 kg
